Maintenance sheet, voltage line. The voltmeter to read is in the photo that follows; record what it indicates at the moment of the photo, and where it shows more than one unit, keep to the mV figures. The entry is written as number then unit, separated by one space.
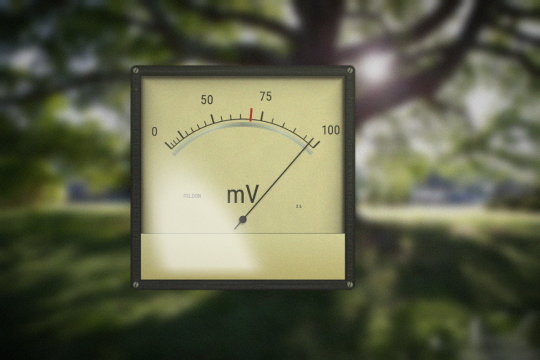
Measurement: 97.5 mV
